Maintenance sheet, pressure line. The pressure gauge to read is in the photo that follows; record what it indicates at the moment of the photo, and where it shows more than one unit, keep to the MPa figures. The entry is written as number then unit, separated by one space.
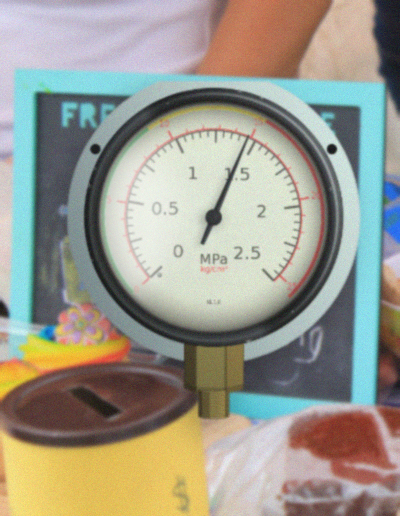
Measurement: 1.45 MPa
